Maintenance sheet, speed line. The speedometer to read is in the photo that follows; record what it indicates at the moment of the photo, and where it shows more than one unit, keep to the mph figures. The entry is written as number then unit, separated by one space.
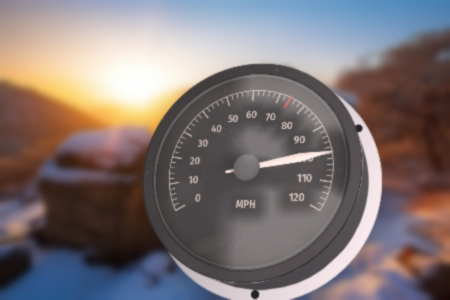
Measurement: 100 mph
